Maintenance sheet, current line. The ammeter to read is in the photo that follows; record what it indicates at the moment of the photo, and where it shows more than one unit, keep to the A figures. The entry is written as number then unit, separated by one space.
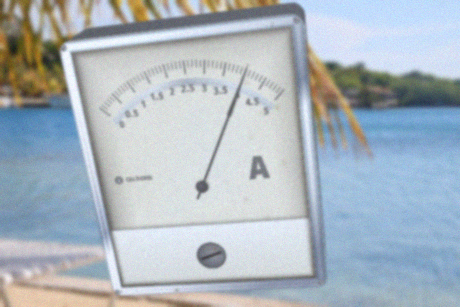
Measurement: 4 A
